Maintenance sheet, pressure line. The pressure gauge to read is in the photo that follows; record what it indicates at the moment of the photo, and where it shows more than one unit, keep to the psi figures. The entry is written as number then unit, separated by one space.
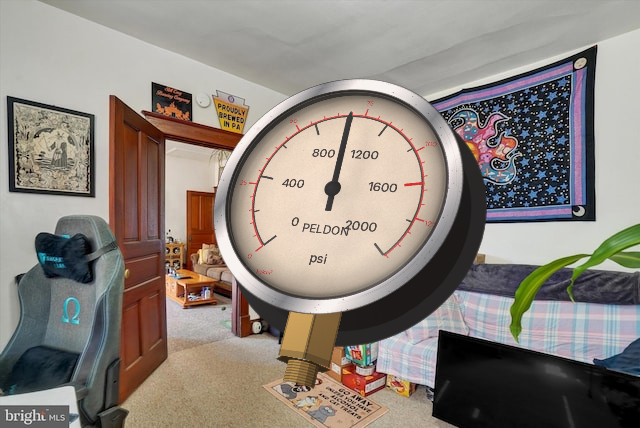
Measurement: 1000 psi
